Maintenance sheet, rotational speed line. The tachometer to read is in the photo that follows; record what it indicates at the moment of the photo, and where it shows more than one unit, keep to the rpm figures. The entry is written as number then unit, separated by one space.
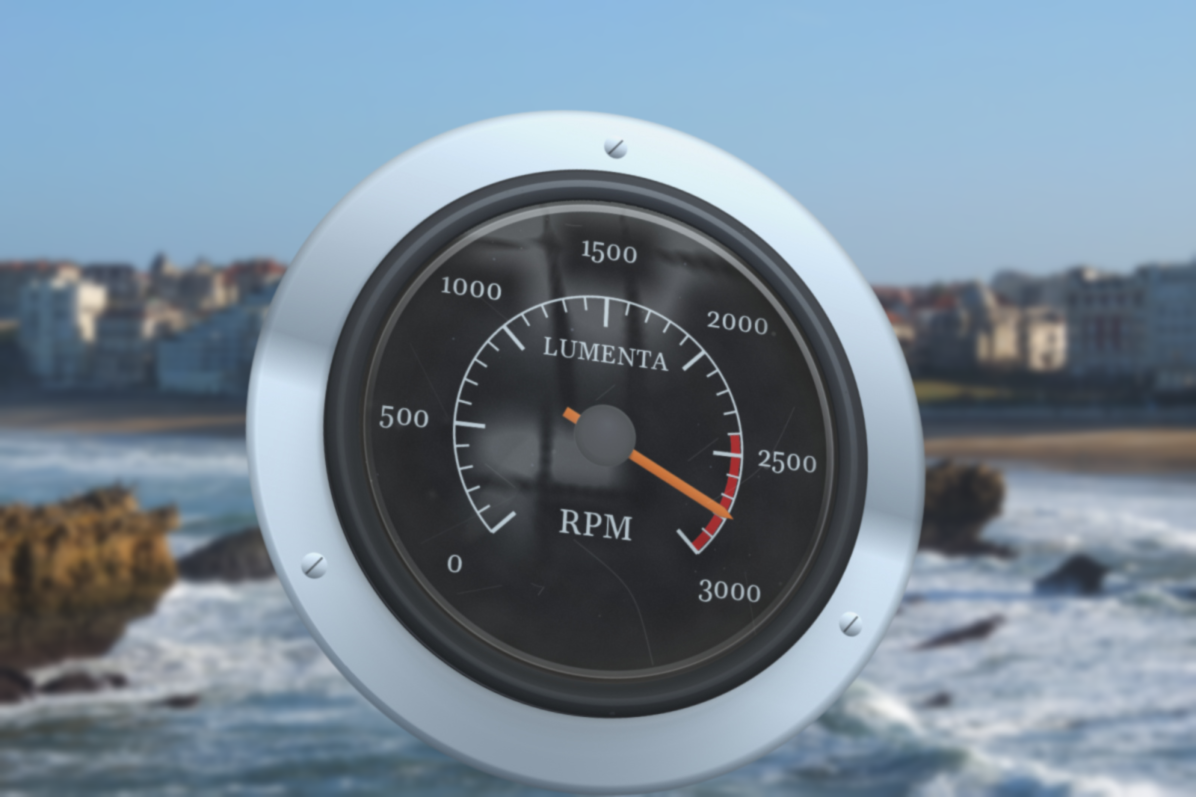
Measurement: 2800 rpm
